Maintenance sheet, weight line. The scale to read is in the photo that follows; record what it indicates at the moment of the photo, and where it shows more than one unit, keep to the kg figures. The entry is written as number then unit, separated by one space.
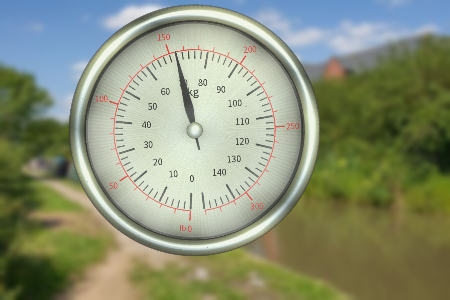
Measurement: 70 kg
